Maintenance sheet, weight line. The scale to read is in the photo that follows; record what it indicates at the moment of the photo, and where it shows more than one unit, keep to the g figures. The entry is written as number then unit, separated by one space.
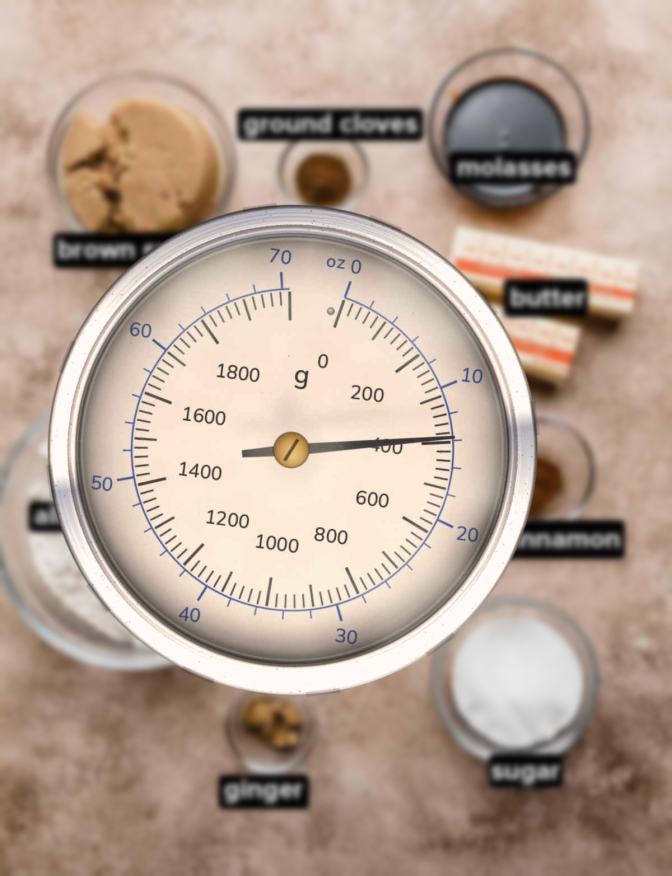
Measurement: 390 g
